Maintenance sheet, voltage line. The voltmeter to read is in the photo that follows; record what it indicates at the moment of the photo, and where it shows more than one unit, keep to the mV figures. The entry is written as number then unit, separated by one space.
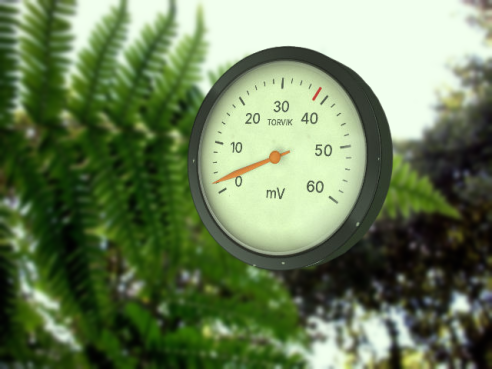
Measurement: 2 mV
